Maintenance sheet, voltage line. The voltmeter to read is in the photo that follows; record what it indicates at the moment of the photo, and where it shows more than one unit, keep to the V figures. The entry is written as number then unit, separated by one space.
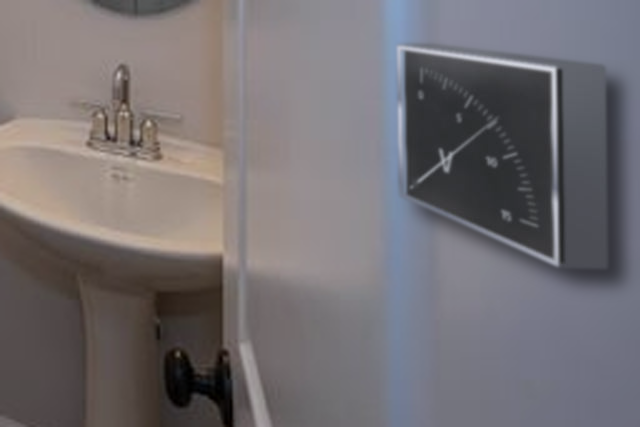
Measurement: 7.5 V
